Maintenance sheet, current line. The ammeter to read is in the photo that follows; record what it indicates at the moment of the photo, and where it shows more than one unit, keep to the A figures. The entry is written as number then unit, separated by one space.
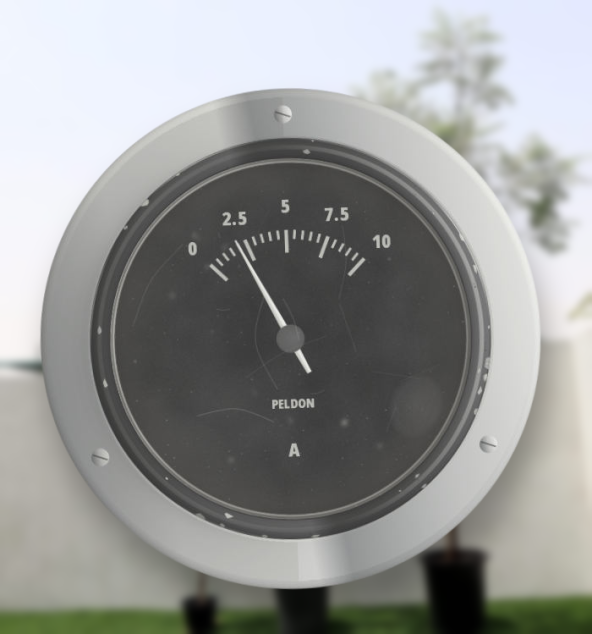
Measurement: 2 A
